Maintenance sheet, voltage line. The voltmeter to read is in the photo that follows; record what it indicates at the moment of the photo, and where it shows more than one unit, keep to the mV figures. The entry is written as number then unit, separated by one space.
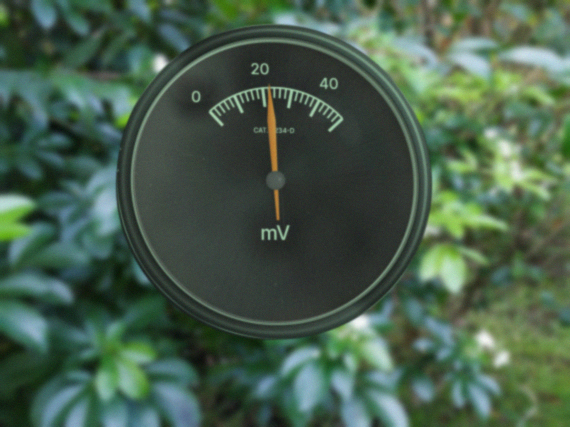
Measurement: 22 mV
